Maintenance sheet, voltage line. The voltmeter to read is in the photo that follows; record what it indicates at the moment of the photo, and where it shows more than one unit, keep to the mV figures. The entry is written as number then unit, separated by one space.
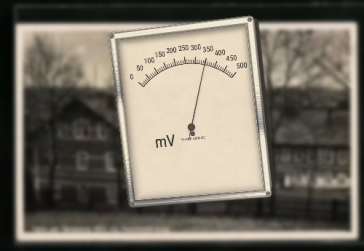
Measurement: 350 mV
